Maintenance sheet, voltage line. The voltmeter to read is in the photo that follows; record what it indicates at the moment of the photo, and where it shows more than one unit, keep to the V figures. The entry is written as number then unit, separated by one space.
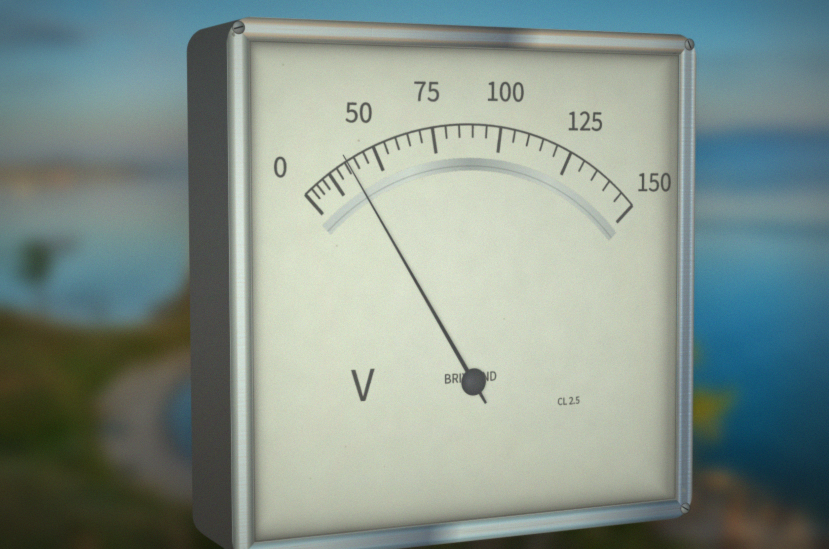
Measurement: 35 V
